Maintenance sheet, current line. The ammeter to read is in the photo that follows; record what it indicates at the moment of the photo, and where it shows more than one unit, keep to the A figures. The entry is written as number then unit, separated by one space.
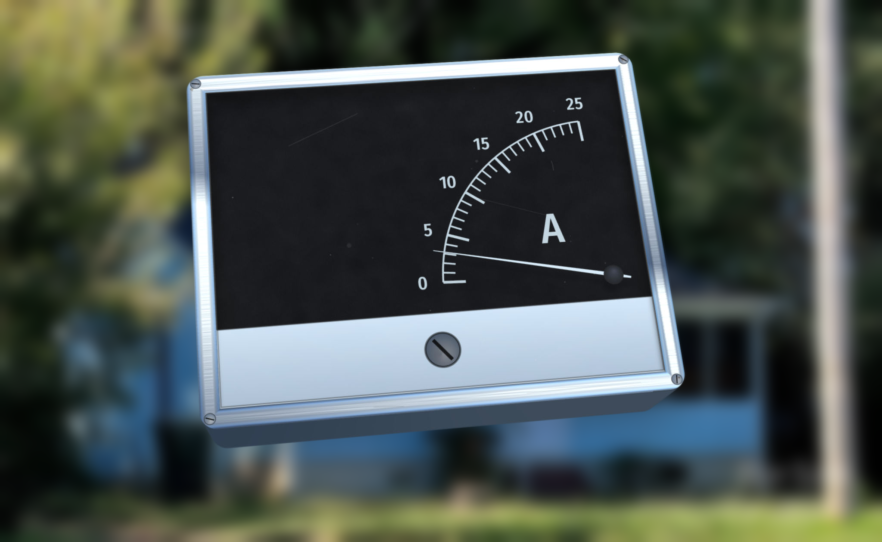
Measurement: 3 A
